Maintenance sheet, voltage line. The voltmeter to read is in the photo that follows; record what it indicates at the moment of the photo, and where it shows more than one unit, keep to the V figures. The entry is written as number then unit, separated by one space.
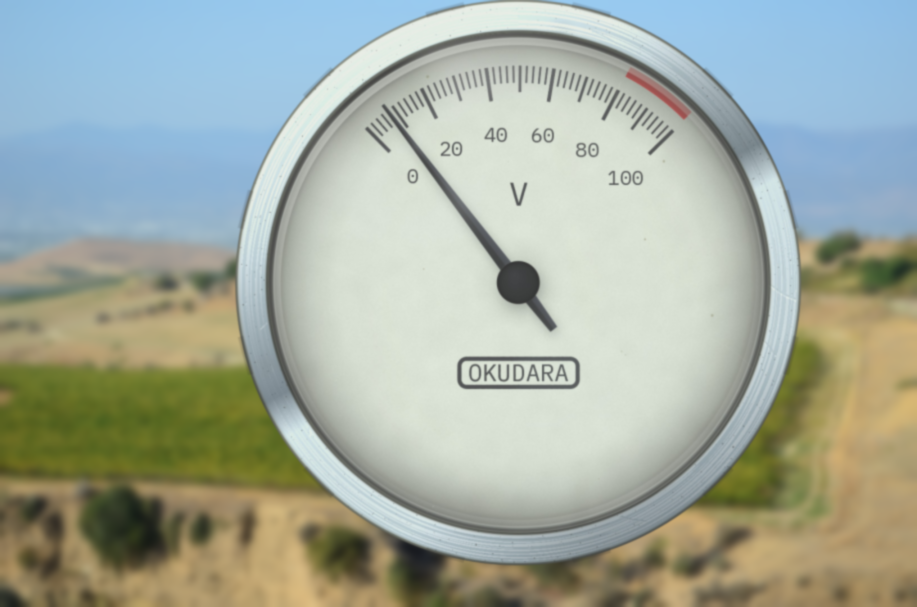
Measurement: 8 V
